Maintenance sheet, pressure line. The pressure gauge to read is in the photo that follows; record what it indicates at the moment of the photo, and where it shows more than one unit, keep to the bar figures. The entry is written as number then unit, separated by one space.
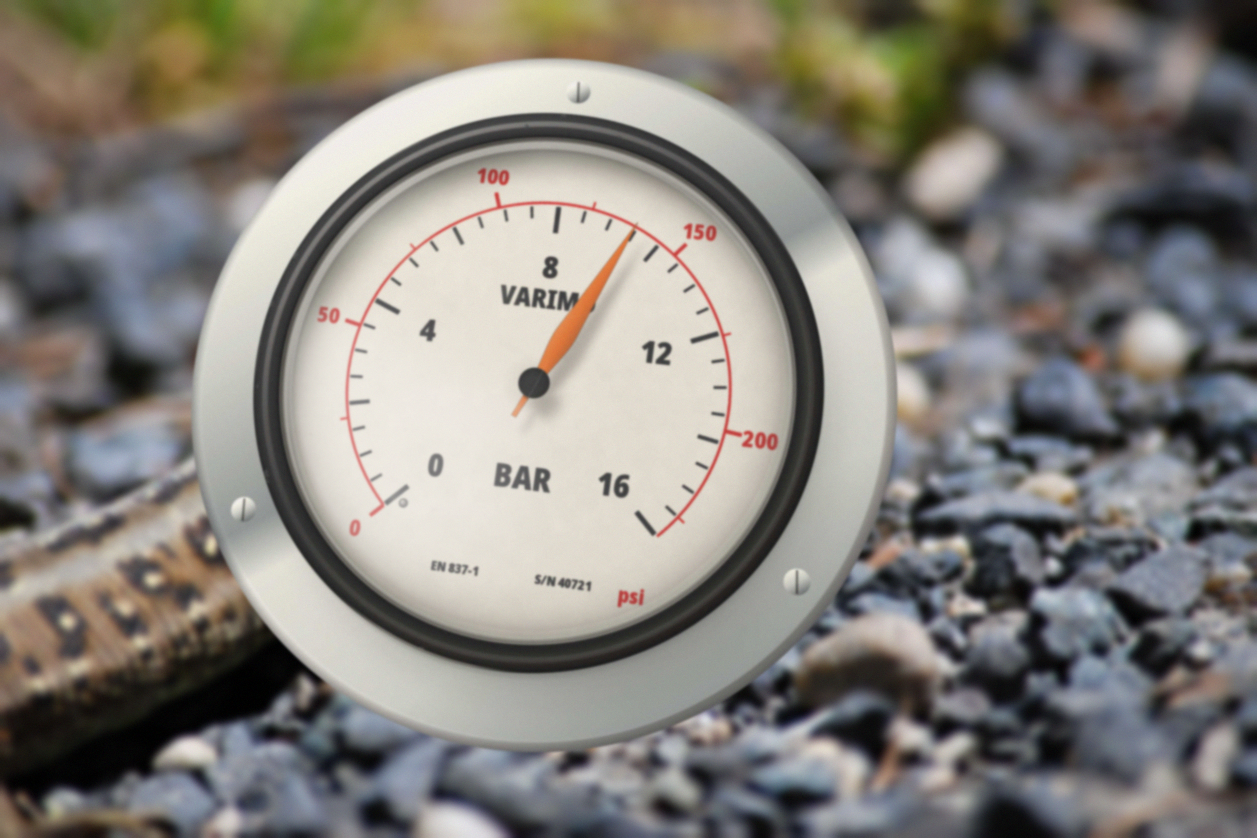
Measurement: 9.5 bar
